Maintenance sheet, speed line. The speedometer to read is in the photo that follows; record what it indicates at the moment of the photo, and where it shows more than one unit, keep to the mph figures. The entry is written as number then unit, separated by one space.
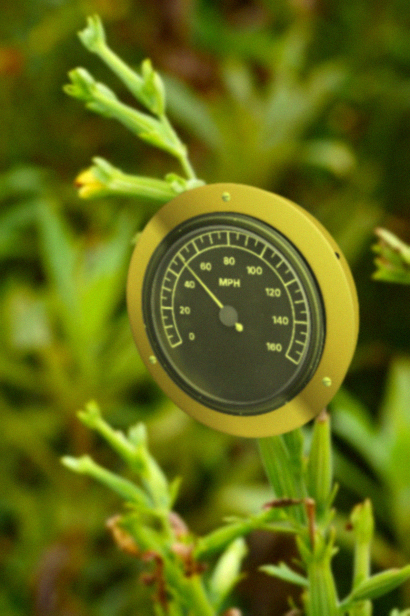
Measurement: 50 mph
